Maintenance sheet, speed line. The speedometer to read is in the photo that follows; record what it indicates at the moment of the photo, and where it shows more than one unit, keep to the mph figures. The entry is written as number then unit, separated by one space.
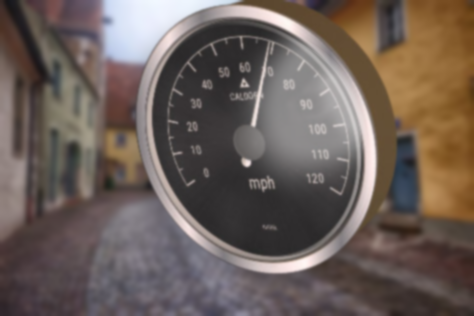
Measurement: 70 mph
